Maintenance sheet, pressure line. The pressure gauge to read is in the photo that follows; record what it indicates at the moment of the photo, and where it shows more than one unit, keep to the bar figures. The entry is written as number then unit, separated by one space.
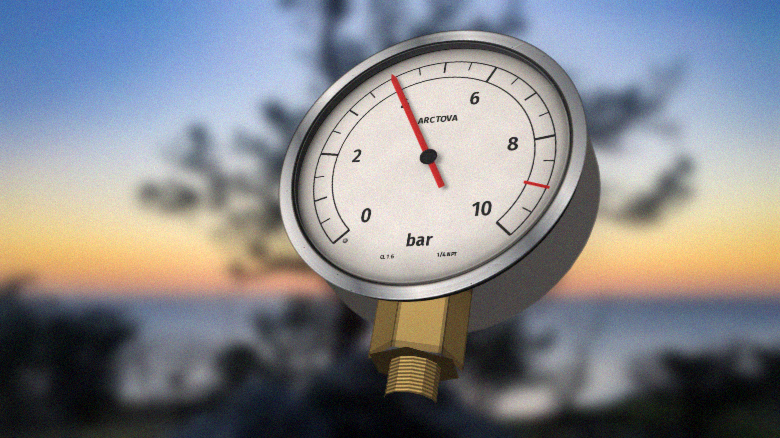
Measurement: 4 bar
